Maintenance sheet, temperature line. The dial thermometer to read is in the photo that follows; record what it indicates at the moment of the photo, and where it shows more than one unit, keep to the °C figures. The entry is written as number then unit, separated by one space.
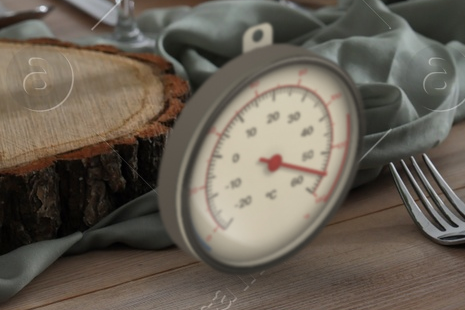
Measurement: 55 °C
